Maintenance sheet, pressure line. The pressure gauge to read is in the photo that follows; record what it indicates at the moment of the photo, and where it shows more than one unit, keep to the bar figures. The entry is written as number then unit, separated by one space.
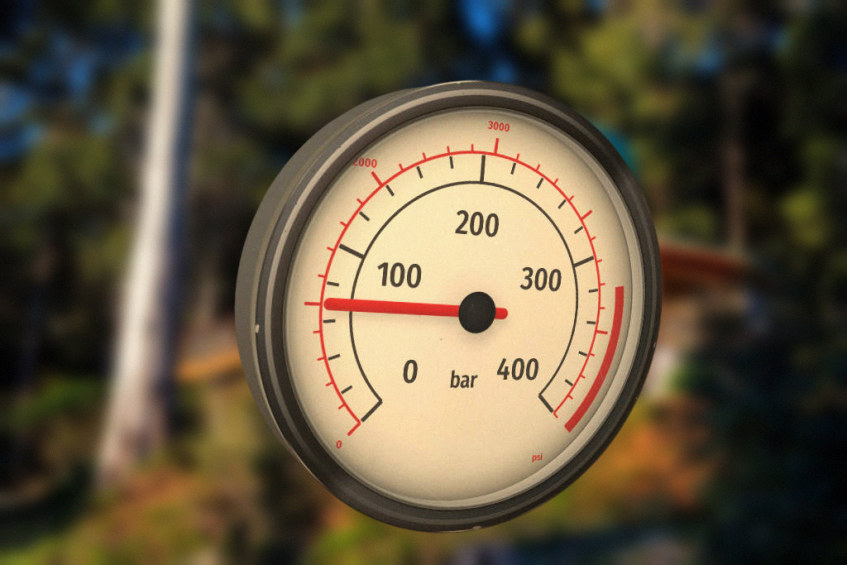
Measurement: 70 bar
